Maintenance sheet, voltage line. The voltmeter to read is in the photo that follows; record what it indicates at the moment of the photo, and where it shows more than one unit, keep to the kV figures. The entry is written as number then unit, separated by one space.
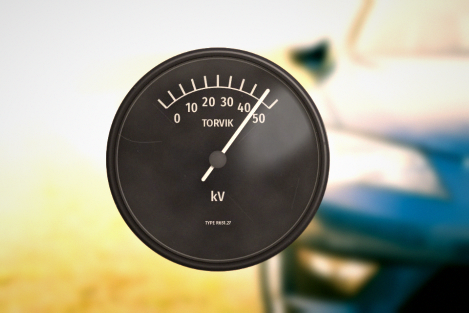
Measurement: 45 kV
